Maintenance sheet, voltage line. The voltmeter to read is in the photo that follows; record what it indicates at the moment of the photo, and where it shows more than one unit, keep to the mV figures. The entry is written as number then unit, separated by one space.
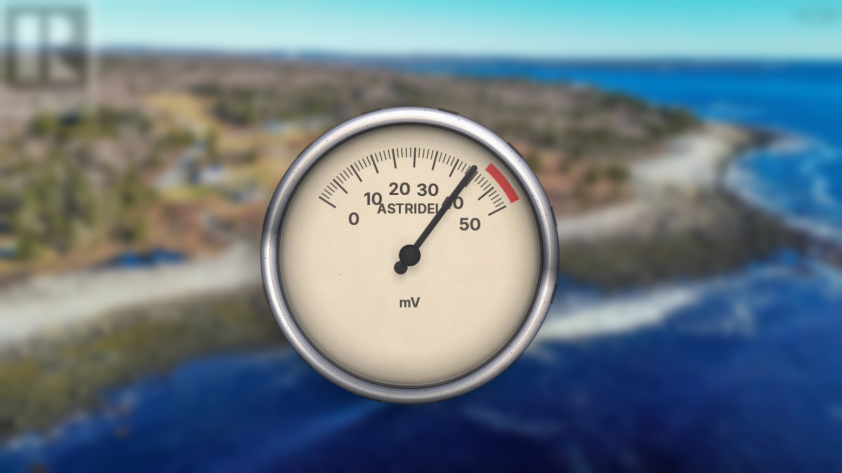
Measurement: 39 mV
